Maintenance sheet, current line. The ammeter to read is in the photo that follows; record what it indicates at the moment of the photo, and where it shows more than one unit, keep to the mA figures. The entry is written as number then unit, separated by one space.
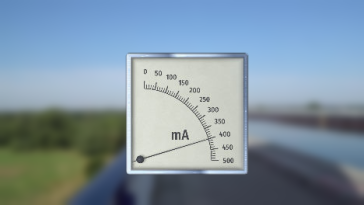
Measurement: 400 mA
